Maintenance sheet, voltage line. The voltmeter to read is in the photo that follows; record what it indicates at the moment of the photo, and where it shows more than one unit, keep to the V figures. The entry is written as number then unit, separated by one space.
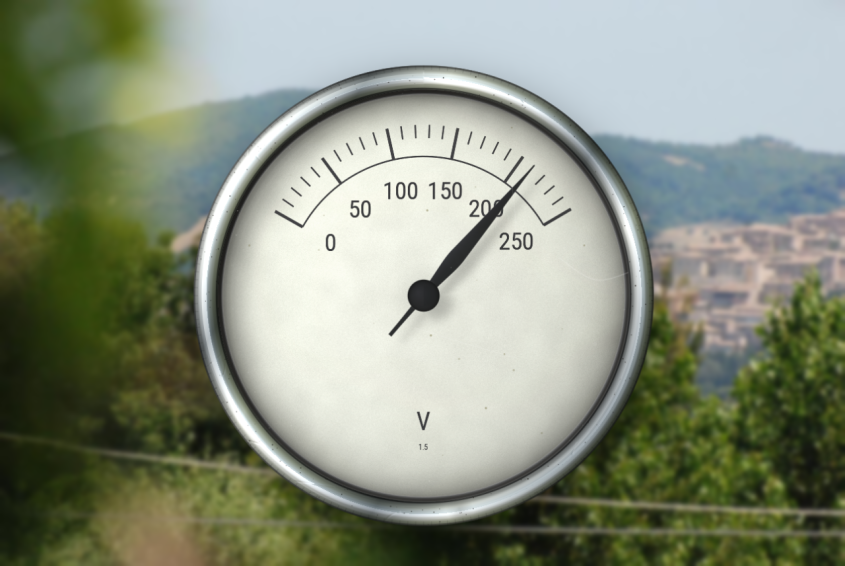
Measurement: 210 V
